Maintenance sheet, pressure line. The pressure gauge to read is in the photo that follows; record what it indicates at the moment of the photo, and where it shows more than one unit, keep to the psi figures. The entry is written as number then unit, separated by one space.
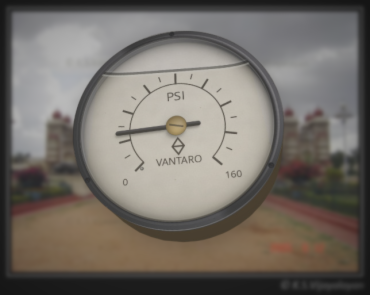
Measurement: 25 psi
